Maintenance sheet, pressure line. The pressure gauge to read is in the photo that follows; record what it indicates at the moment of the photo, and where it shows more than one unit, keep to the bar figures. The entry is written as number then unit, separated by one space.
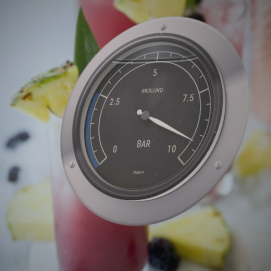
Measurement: 9.25 bar
